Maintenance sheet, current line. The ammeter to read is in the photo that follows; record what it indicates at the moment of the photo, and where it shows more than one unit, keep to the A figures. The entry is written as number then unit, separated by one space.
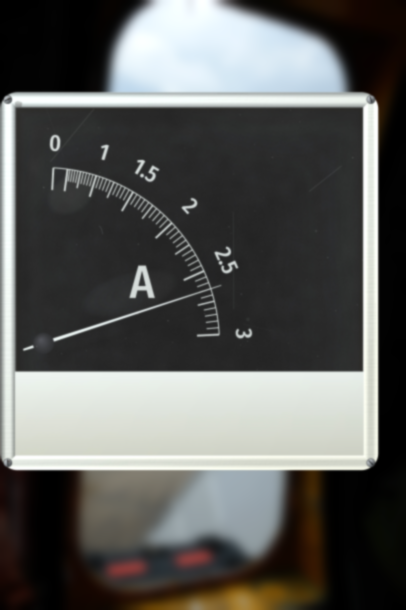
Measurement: 2.65 A
